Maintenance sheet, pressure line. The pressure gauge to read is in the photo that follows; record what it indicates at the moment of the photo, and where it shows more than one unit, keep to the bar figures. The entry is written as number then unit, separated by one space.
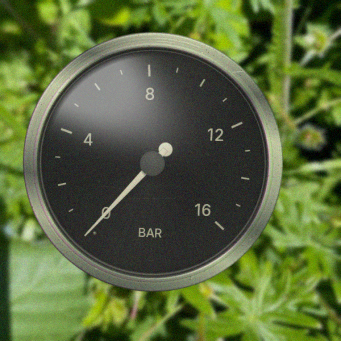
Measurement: 0 bar
